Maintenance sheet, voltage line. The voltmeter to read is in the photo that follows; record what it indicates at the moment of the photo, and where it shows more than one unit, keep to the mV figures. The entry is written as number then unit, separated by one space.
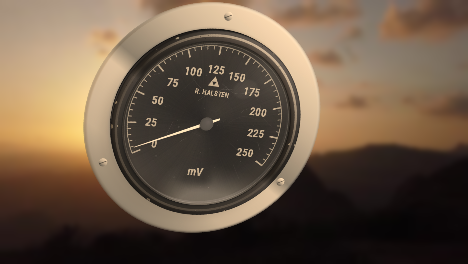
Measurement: 5 mV
